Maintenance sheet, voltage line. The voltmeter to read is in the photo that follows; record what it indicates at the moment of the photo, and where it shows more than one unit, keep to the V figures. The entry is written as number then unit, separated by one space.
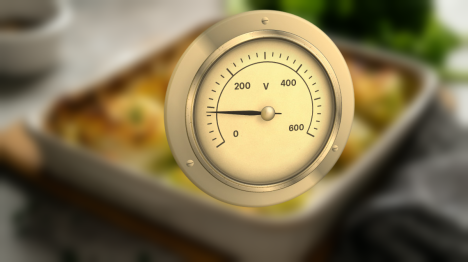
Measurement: 90 V
